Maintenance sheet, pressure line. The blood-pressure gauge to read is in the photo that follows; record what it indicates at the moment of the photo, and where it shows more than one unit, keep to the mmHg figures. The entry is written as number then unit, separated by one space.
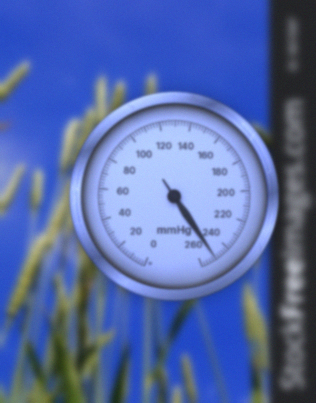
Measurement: 250 mmHg
